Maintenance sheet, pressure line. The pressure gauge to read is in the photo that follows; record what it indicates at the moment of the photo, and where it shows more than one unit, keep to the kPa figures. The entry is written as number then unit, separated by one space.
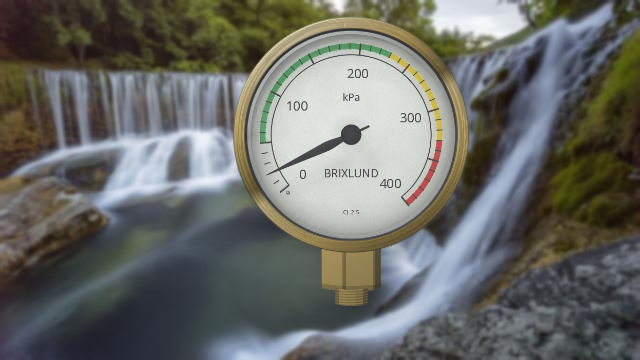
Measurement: 20 kPa
